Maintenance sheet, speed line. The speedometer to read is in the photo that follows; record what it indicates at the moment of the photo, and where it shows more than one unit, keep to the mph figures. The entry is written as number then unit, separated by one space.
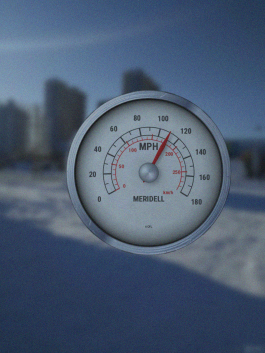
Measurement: 110 mph
